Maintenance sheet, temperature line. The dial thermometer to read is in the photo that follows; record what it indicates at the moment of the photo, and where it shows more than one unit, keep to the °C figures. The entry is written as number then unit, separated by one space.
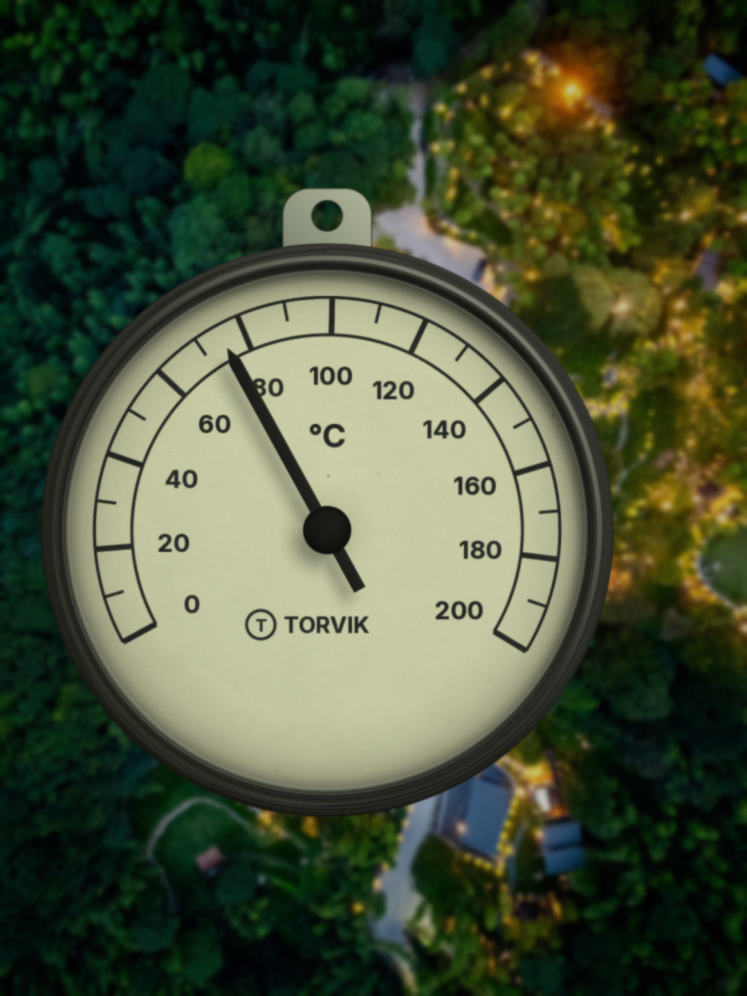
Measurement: 75 °C
